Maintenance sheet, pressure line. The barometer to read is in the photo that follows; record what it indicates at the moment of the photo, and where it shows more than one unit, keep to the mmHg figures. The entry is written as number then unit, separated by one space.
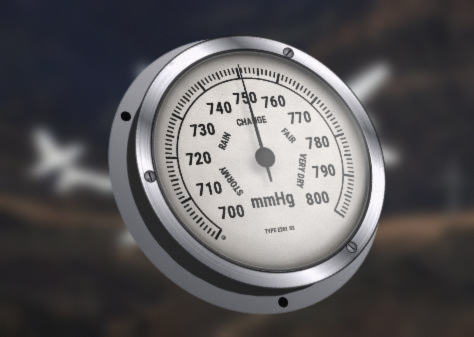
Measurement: 750 mmHg
